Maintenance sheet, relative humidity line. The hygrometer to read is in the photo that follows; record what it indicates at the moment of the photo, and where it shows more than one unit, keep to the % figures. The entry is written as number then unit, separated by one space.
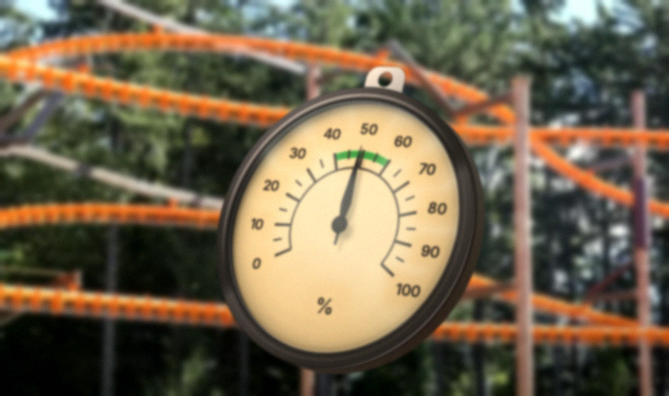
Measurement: 50 %
